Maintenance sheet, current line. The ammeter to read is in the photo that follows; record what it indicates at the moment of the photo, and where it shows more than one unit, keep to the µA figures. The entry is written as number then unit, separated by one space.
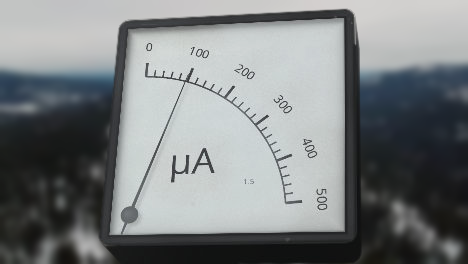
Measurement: 100 µA
